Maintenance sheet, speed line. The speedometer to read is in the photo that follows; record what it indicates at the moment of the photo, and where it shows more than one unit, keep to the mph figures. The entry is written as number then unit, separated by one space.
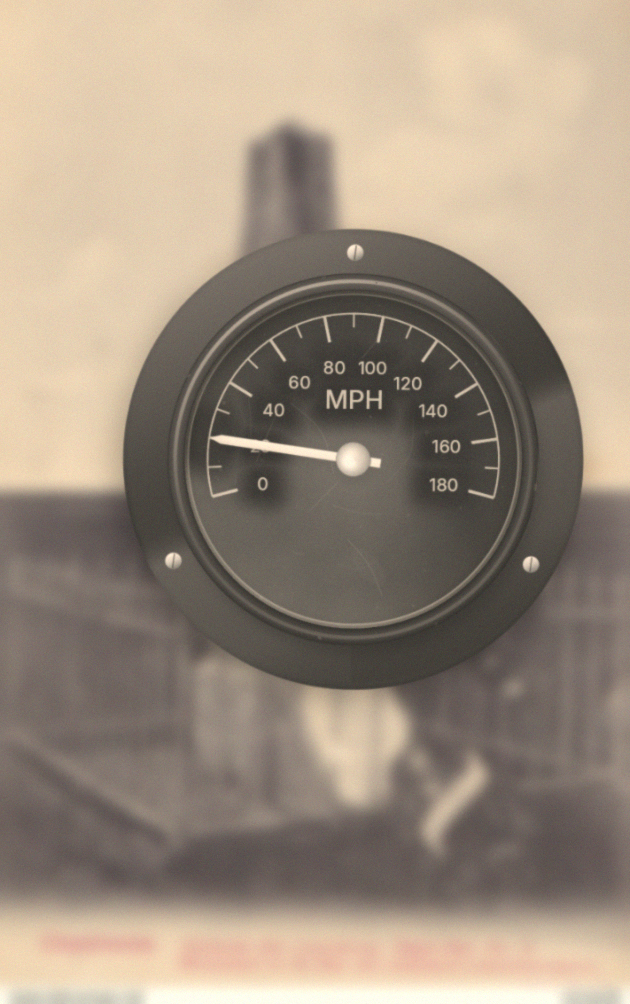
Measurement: 20 mph
